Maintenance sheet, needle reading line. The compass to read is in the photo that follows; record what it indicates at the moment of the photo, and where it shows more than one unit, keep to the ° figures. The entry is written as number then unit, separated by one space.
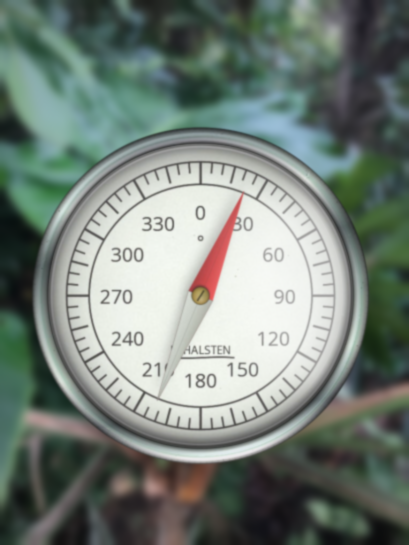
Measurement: 22.5 °
